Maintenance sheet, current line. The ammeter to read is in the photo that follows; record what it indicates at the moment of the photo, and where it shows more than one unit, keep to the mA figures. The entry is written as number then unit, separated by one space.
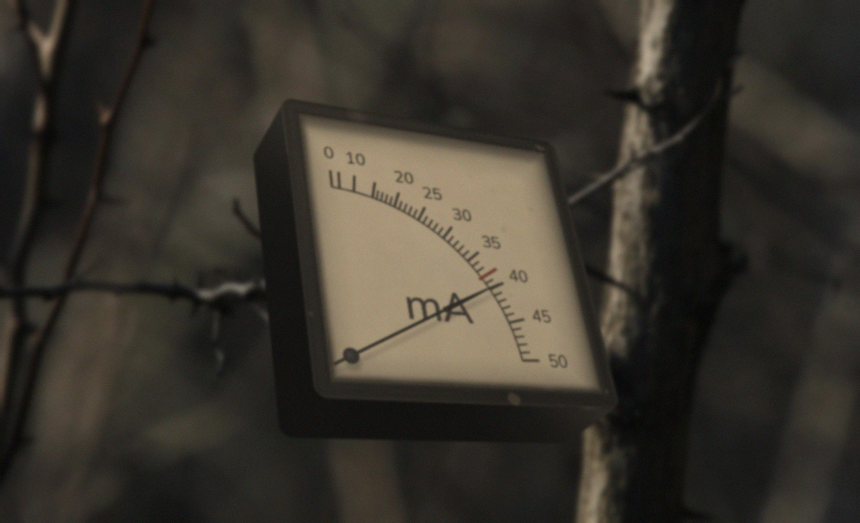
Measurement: 40 mA
